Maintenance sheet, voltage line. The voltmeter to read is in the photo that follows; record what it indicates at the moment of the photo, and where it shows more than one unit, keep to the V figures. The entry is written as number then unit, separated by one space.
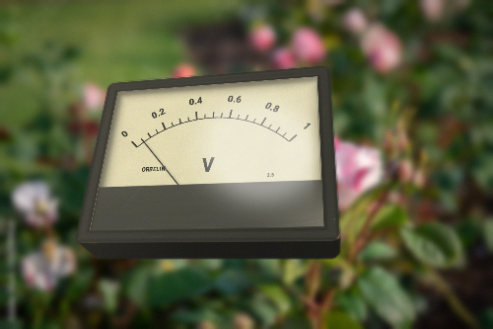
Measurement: 0.05 V
